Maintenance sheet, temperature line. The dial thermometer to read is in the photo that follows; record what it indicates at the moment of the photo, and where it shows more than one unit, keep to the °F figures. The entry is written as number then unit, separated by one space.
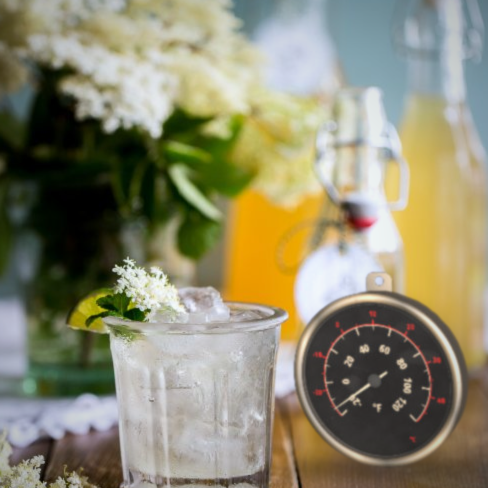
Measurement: -15 °F
